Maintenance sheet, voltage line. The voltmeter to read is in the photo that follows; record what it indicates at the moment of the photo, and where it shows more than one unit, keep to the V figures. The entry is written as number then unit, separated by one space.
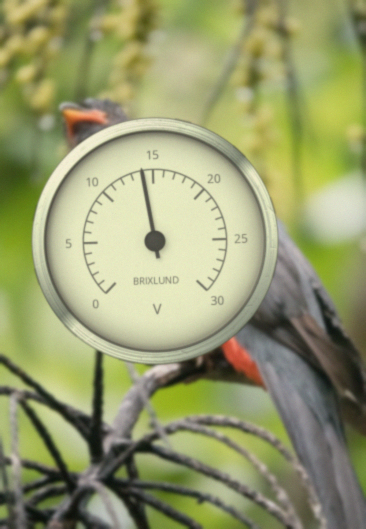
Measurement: 14 V
